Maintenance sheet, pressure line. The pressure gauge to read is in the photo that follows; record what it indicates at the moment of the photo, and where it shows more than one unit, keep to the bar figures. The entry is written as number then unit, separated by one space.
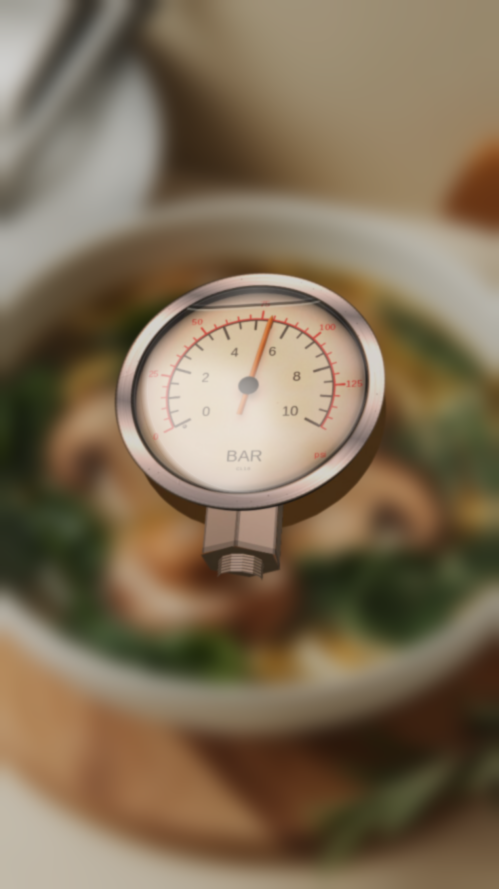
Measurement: 5.5 bar
